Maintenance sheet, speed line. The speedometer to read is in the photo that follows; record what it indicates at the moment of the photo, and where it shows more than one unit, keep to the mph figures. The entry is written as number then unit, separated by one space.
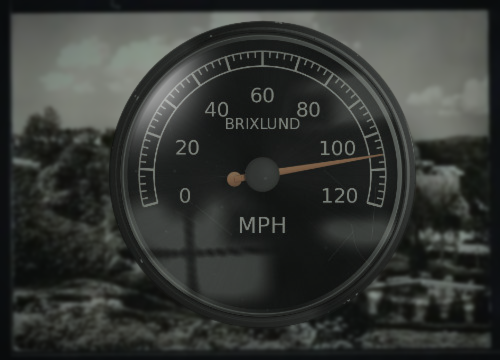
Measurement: 106 mph
